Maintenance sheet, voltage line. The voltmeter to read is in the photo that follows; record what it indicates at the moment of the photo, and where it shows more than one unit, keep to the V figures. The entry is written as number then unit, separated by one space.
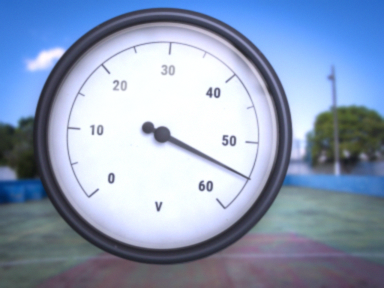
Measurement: 55 V
